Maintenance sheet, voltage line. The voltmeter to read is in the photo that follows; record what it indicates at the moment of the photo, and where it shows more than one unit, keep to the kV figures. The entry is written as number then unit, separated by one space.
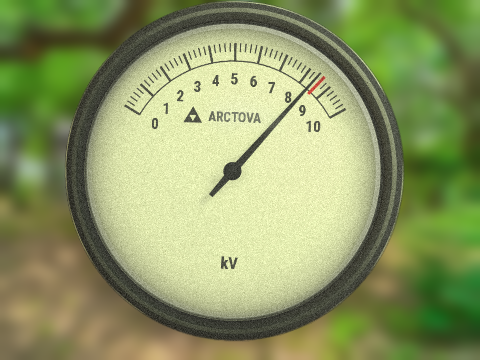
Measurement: 8.4 kV
